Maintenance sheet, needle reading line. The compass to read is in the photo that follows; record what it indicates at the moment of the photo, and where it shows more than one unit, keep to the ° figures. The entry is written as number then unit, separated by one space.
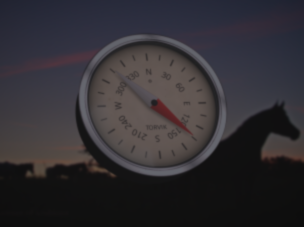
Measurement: 135 °
